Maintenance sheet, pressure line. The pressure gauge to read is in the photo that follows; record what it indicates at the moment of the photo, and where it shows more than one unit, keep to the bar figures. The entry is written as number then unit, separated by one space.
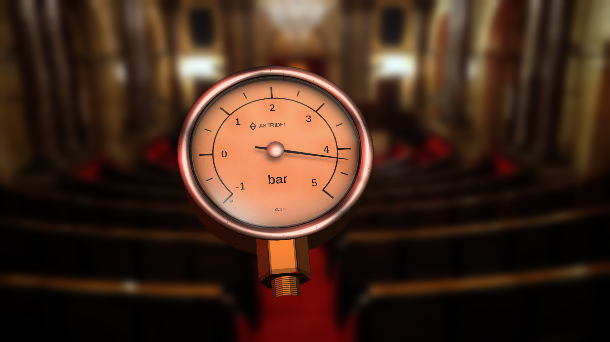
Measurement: 4.25 bar
